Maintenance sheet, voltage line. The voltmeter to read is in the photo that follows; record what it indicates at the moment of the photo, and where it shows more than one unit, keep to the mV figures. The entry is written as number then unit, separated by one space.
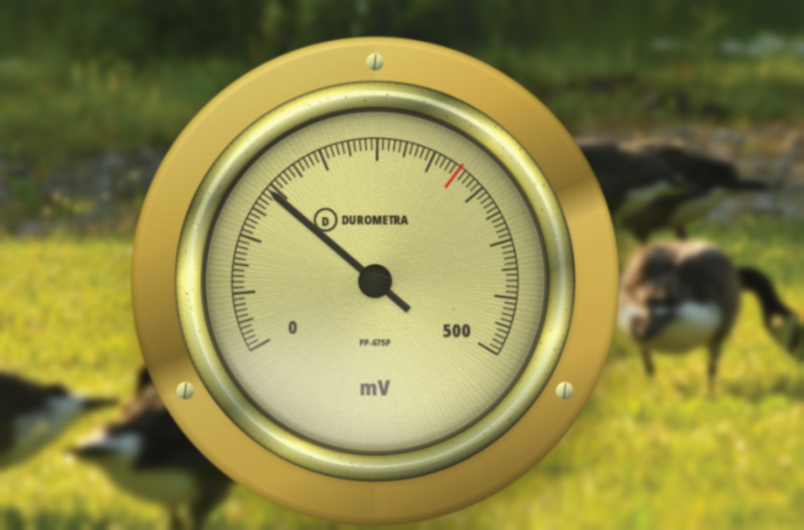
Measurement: 145 mV
